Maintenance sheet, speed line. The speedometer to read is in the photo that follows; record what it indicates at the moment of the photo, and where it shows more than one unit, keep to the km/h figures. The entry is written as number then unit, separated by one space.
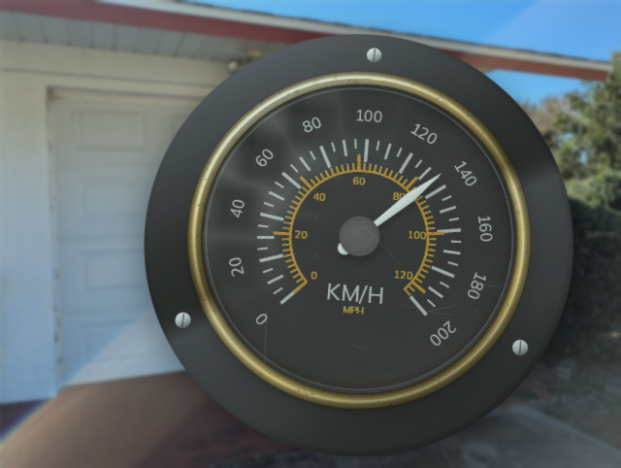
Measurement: 135 km/h
